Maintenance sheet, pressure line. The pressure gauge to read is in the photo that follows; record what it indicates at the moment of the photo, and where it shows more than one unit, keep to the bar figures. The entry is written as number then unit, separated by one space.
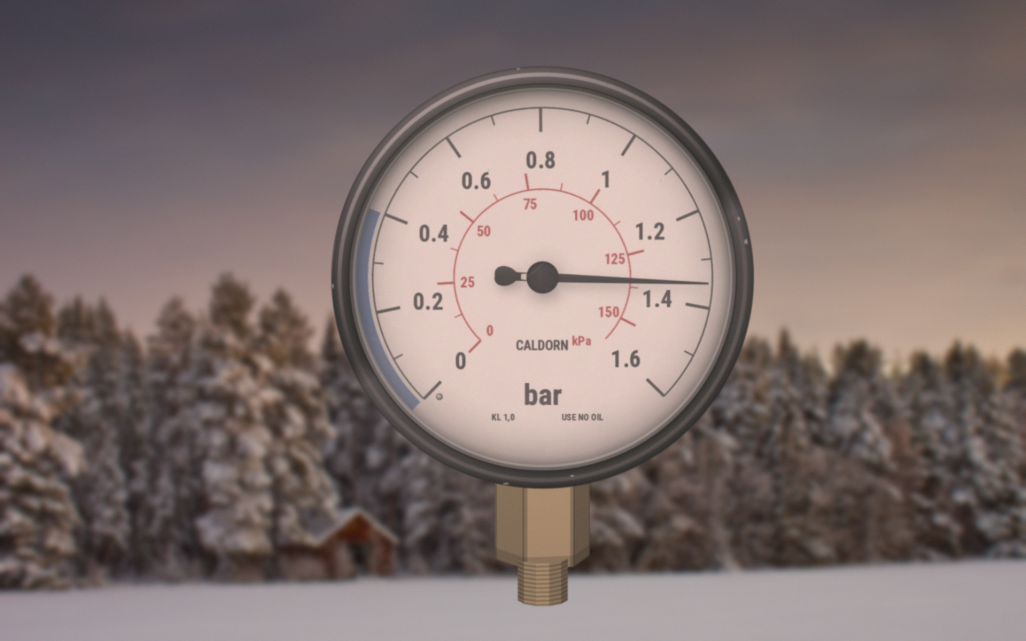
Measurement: 1.35 bar
